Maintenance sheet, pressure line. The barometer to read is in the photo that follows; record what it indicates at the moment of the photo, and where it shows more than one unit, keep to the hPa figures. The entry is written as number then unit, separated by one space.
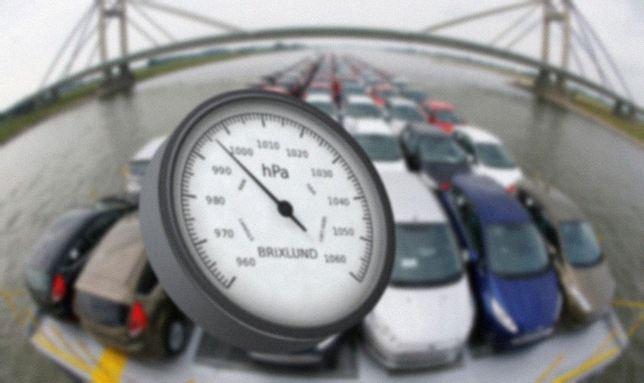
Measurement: 995 hPa
